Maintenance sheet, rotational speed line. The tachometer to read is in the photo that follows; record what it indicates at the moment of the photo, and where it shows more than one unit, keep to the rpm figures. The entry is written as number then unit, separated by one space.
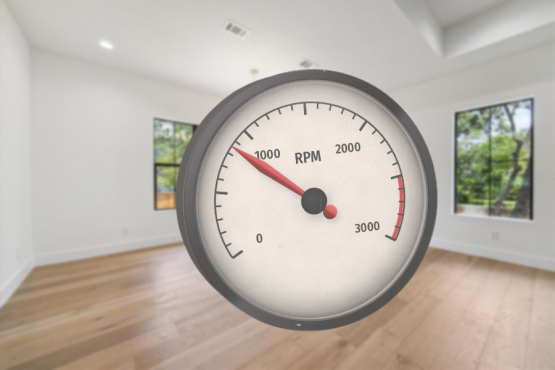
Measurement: 850 rpm
